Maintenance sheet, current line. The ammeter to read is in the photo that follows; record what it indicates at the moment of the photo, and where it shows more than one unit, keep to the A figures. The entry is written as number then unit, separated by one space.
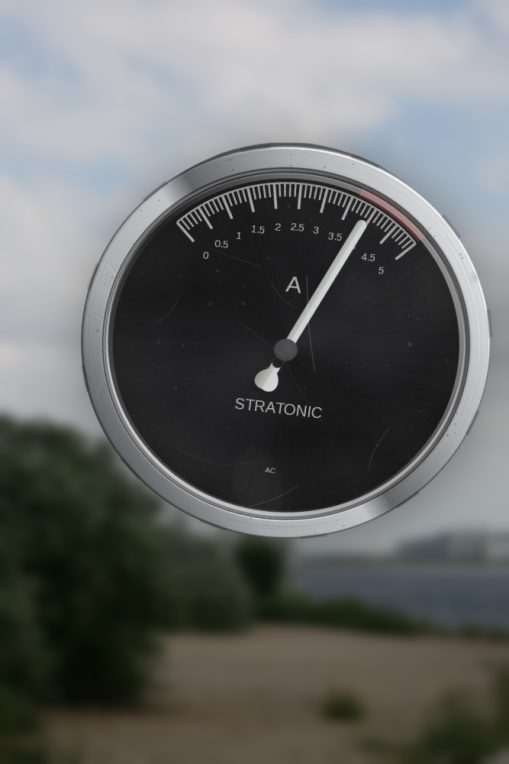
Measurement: 3.9 A
